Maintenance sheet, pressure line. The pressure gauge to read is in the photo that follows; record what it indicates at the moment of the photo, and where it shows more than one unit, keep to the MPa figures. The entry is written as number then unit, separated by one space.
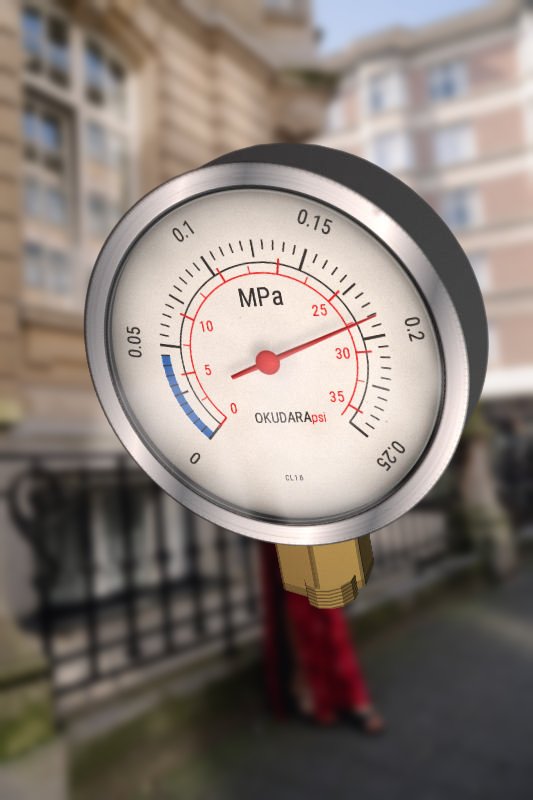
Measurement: 0.19 MPa
